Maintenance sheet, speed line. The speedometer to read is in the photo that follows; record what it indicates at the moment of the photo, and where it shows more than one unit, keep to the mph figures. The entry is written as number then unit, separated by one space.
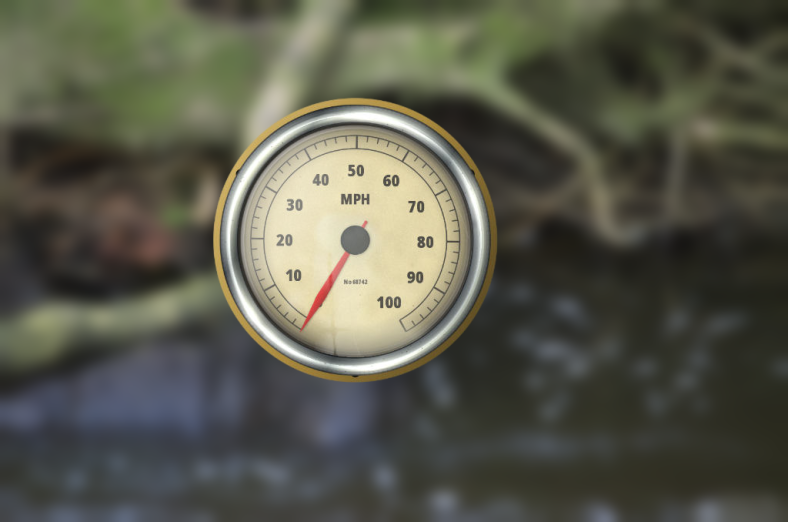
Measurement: 0 mph
